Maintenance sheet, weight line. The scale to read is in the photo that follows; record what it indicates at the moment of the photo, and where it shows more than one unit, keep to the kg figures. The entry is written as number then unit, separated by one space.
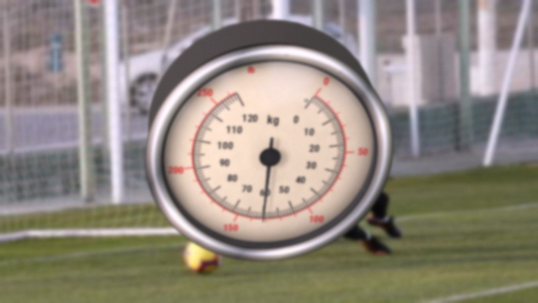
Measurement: 60 kg
